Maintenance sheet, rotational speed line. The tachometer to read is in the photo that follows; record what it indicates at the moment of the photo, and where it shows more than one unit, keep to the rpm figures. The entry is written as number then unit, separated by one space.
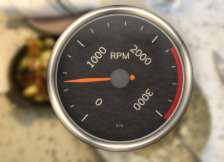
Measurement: 500 rpm
